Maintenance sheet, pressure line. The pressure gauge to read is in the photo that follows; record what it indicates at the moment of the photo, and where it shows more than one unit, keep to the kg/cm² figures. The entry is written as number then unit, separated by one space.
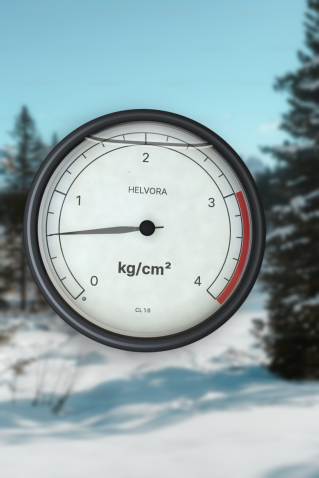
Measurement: 0.6 kg/cm²
